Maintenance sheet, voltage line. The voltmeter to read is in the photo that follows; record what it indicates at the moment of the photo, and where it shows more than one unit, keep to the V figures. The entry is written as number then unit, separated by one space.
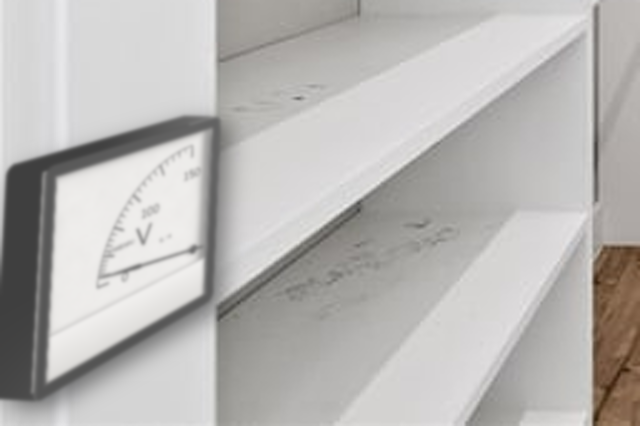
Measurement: 25 V
